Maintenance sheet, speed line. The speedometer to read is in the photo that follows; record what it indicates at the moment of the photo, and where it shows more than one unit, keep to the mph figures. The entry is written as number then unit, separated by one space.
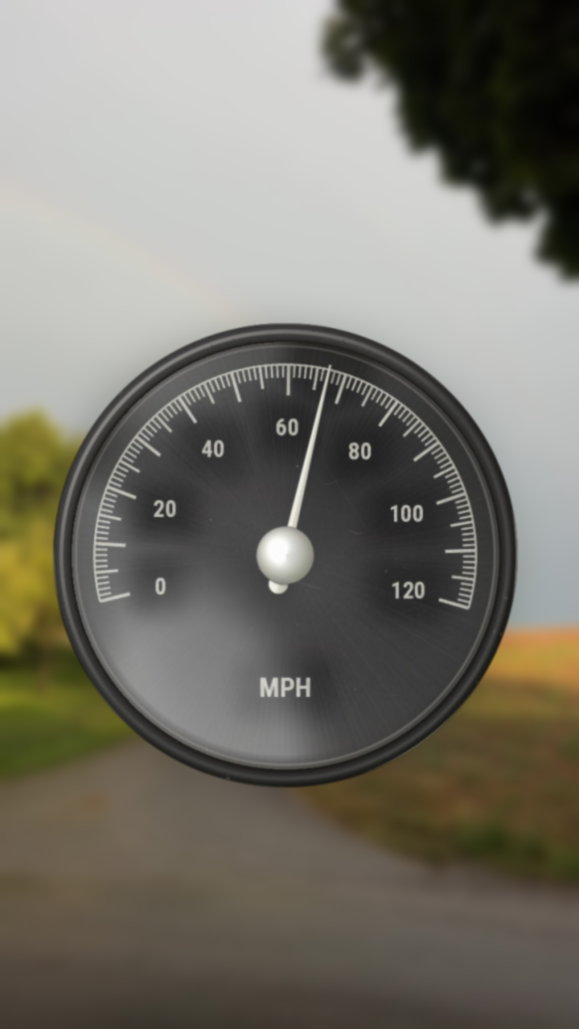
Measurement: 67 mph
